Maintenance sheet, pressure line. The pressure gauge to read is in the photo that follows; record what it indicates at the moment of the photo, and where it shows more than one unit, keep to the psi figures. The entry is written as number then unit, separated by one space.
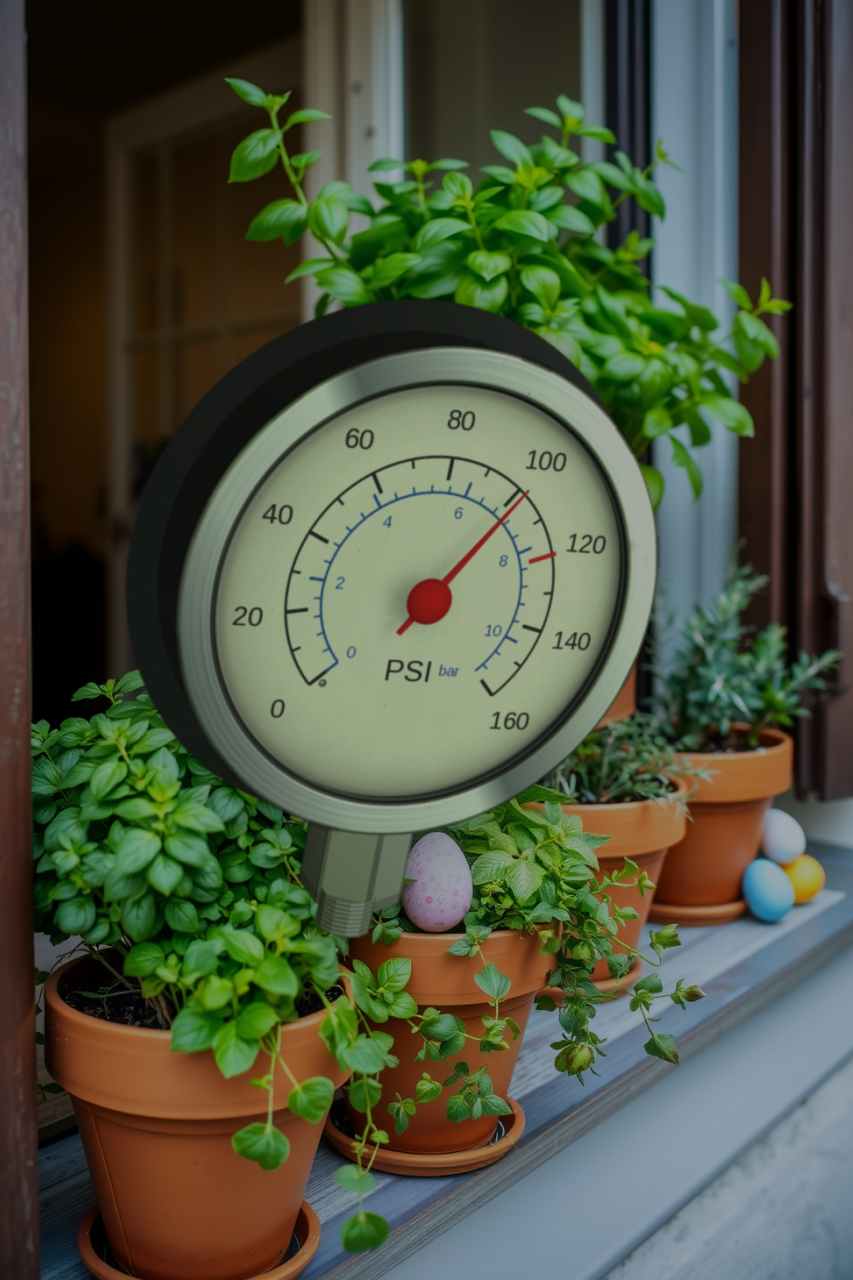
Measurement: 100 psi
